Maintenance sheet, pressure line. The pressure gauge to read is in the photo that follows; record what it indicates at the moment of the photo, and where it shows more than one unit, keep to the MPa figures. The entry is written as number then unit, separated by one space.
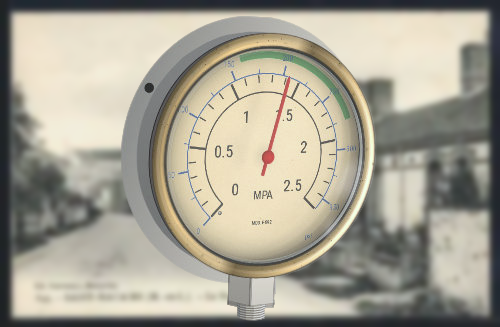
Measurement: 1.4 MPa
